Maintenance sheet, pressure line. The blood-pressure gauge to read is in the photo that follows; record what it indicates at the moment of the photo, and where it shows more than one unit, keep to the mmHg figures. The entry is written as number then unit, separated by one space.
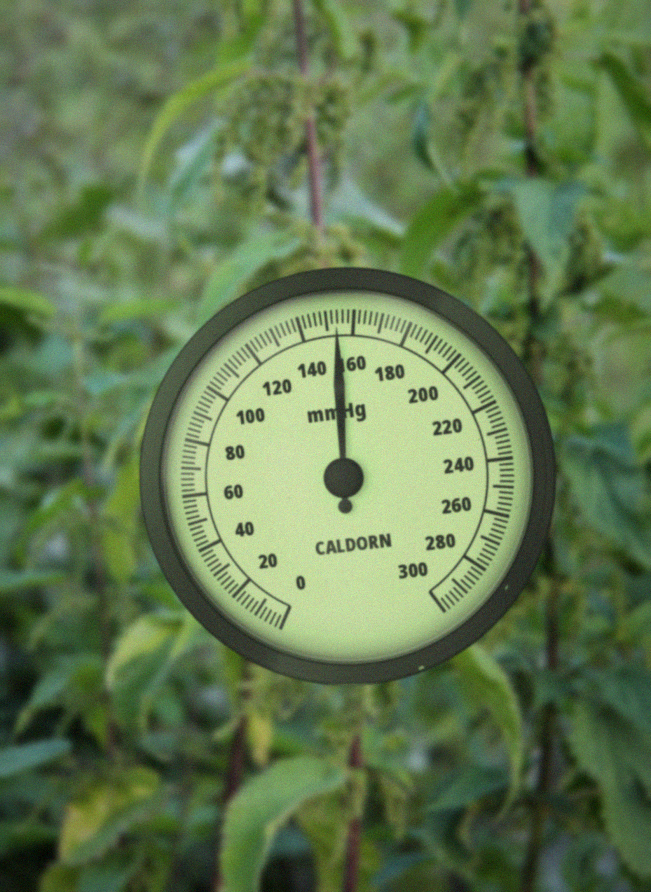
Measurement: 154 mmHg
